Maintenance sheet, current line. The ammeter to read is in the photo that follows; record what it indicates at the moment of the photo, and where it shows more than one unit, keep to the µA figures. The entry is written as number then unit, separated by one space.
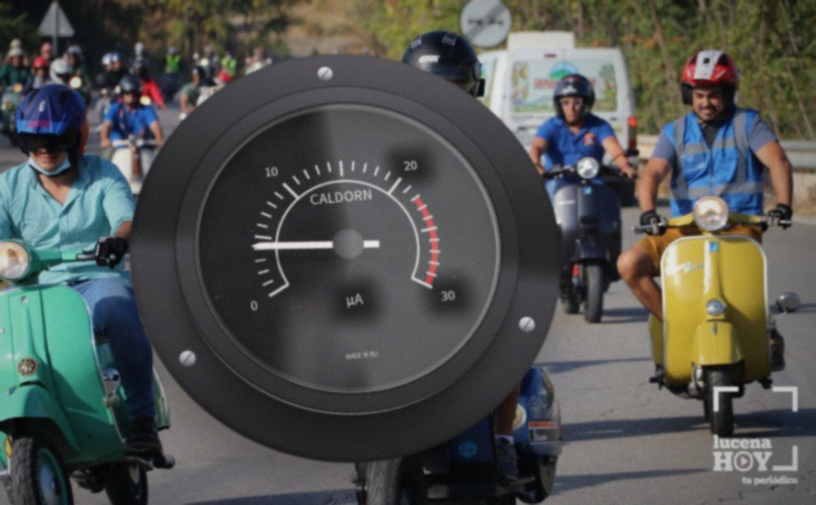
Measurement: 4 µA
